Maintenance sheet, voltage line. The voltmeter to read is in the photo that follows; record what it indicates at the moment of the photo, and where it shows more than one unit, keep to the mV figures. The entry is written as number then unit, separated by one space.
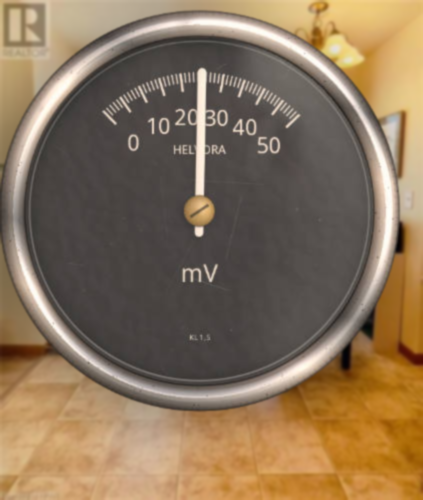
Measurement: 25 mV
